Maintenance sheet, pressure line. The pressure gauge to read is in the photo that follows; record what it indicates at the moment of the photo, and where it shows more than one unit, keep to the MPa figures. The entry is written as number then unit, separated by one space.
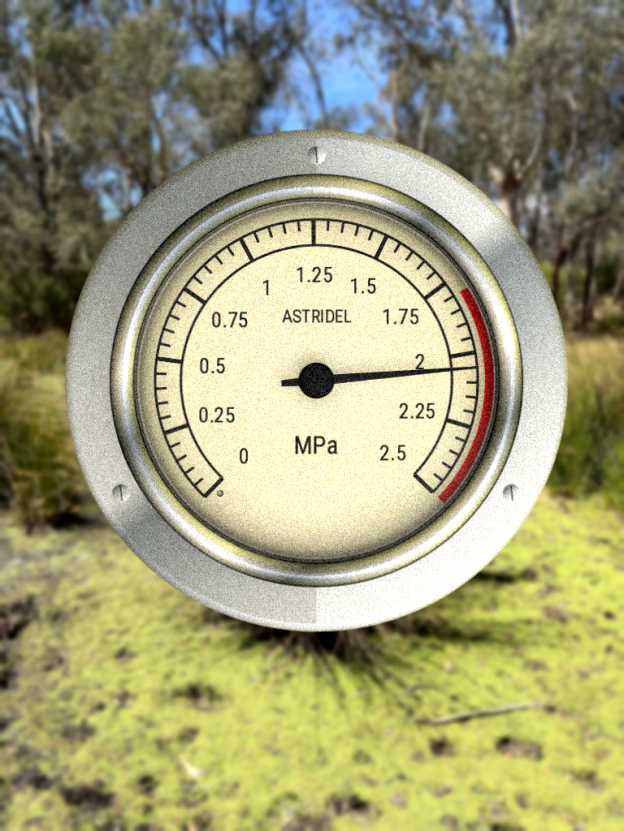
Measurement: 2.05 MPa
